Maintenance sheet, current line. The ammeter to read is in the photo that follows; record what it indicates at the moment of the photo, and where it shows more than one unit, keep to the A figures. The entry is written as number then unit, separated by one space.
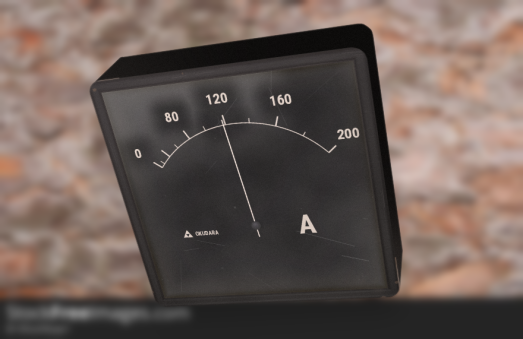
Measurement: 120 A
